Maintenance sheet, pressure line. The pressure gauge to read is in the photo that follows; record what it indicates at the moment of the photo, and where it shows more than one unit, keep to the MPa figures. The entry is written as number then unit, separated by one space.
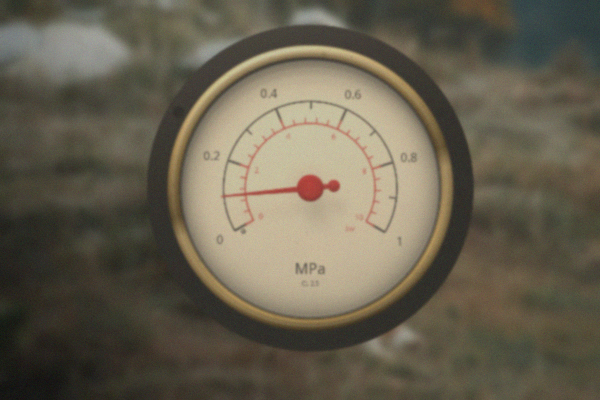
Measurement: 0.1 MPa
